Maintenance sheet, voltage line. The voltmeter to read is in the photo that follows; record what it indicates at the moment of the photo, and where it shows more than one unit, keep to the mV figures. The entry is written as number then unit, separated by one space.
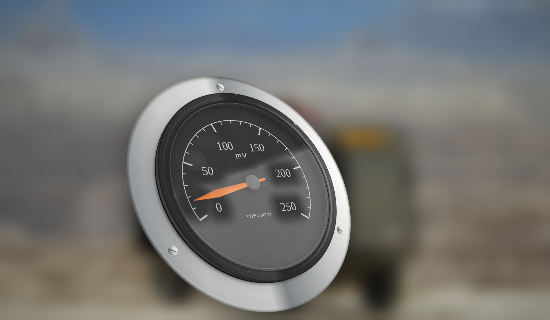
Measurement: 15 mV
